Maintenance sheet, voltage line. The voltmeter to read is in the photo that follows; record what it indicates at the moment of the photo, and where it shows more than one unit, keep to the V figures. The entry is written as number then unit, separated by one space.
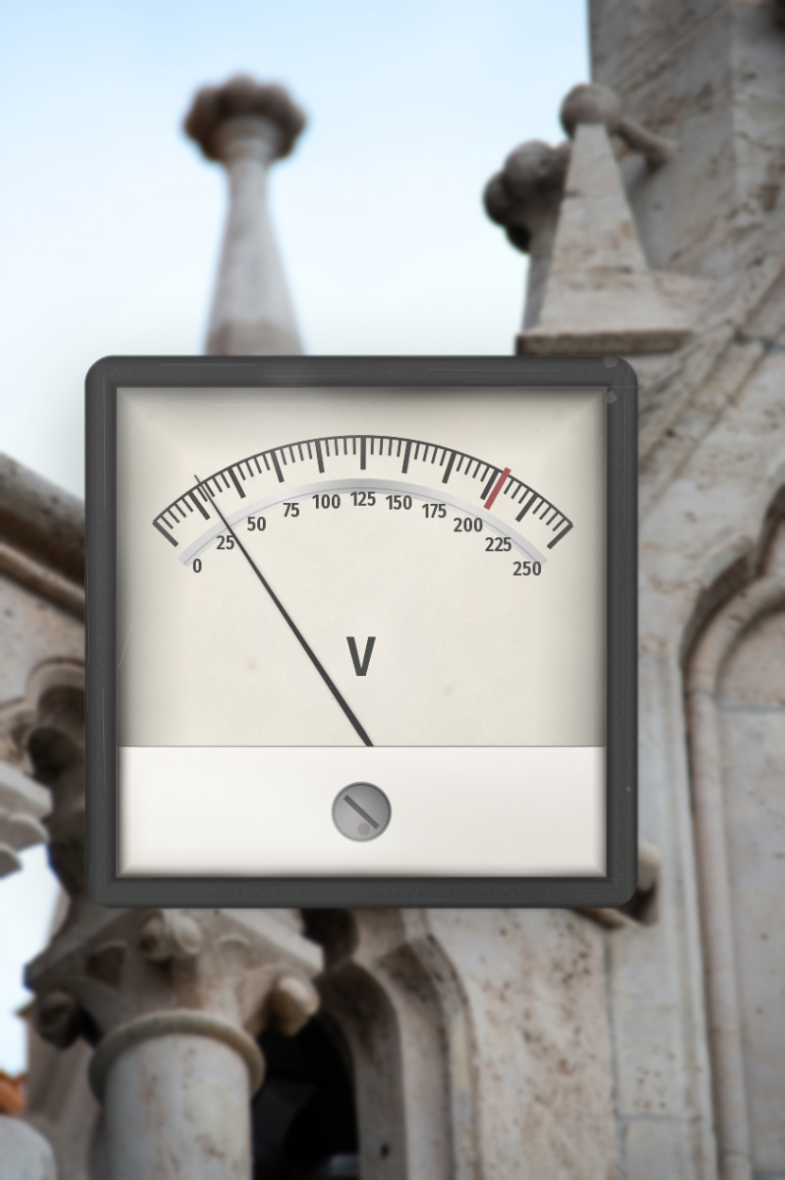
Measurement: 32.5 V
